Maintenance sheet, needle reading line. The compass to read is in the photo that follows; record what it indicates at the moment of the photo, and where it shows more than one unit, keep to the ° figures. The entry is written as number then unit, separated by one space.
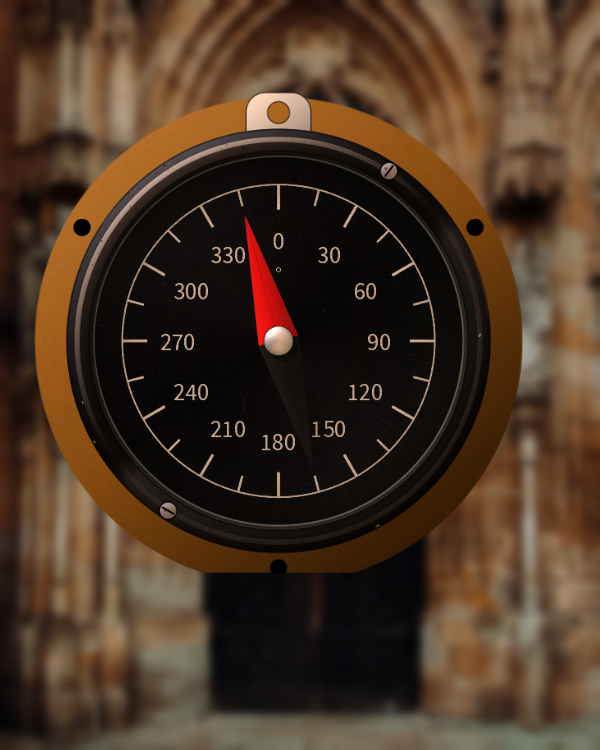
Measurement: 345 °
